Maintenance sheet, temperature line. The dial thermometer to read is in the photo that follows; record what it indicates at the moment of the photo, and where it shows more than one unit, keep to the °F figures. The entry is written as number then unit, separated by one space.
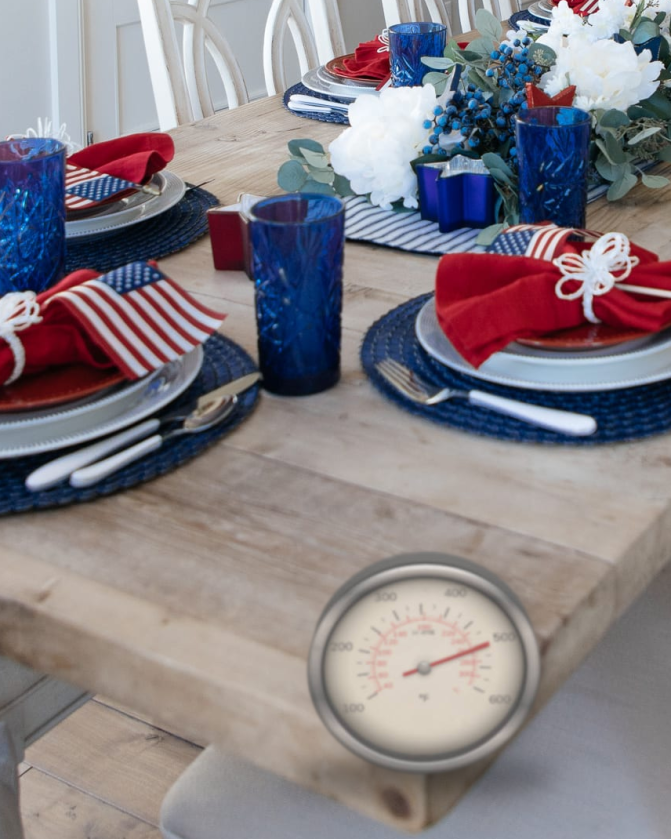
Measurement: 500 °F
